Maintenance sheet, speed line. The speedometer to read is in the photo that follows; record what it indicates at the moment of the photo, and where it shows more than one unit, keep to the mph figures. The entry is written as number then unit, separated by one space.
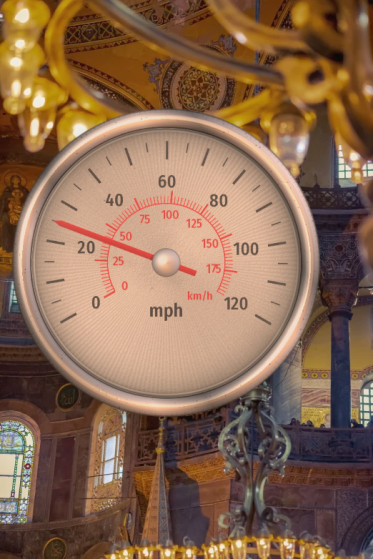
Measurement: 25 mph
